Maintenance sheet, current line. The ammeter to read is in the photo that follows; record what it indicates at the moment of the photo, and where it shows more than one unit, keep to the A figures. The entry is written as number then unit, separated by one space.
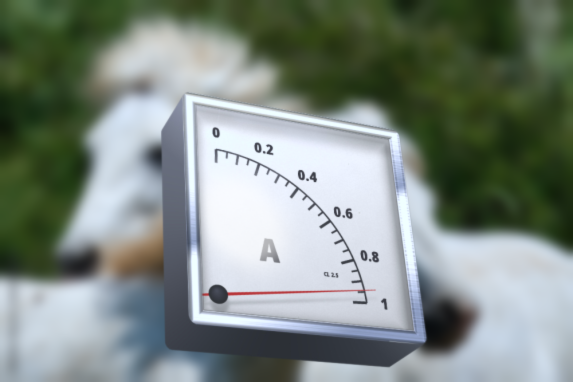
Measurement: 0.95 A
